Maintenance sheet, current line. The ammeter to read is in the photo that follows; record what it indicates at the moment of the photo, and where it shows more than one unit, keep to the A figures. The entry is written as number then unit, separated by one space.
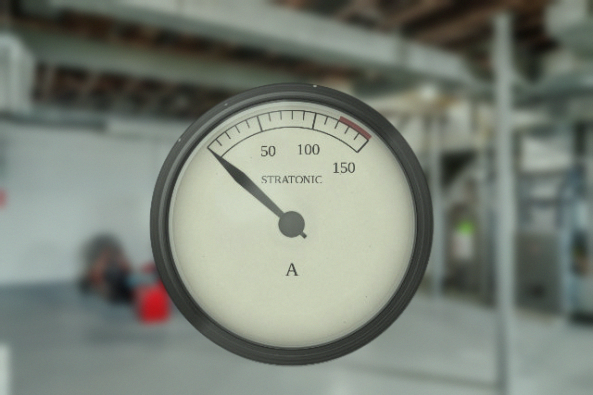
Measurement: 0 A
